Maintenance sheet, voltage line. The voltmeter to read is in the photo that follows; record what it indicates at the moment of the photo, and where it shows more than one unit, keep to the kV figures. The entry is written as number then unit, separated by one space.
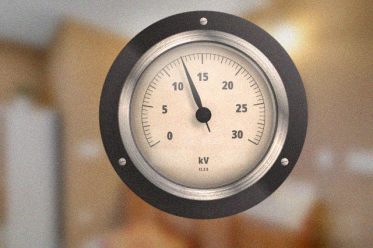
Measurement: 12.5 kV
